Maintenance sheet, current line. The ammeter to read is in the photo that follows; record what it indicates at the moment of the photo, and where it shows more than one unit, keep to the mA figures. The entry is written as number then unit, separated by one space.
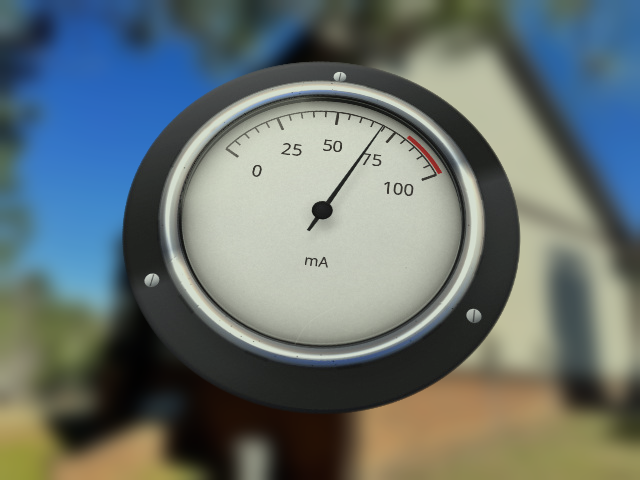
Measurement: 70 mA
